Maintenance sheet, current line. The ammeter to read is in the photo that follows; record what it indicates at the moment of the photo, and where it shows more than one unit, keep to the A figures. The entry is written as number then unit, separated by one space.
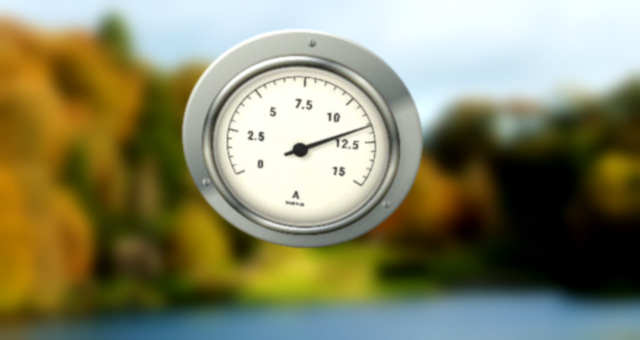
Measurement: 11.5 A
